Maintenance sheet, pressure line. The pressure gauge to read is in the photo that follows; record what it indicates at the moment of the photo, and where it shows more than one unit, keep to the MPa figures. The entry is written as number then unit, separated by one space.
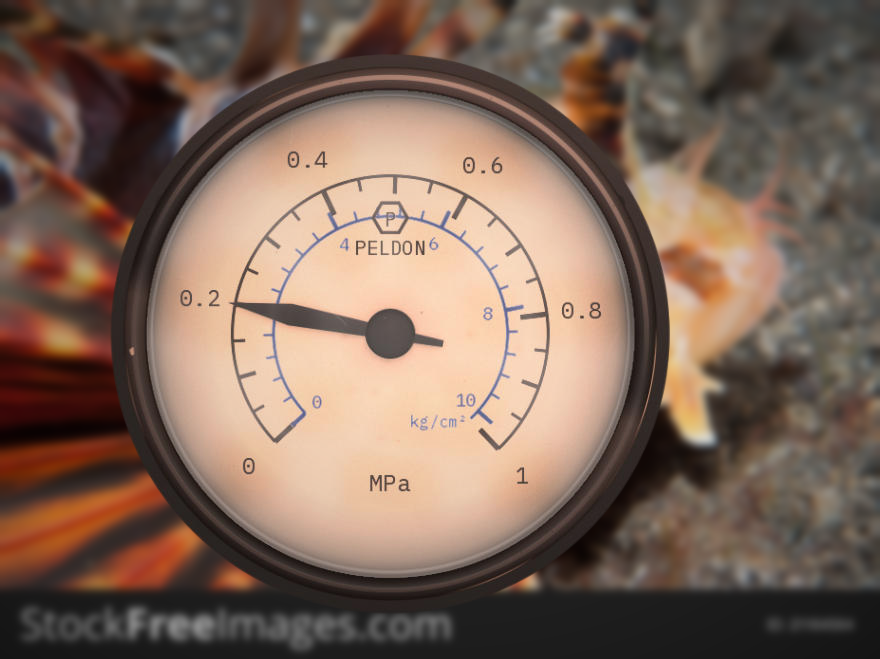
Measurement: 0.2 MPa
